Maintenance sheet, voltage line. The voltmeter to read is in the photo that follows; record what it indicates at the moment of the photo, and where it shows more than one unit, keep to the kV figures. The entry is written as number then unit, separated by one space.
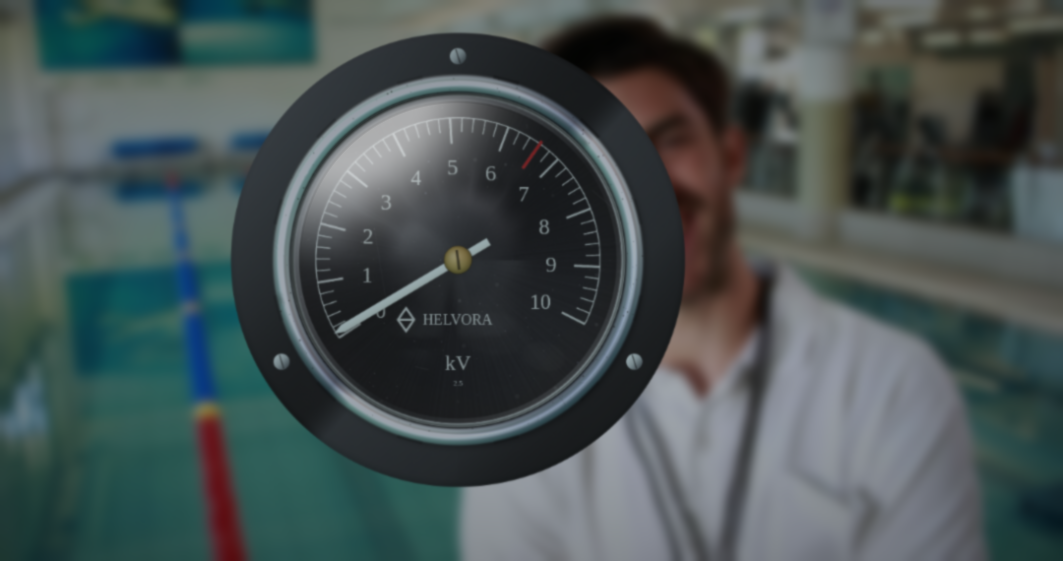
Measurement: 0.1 kV
